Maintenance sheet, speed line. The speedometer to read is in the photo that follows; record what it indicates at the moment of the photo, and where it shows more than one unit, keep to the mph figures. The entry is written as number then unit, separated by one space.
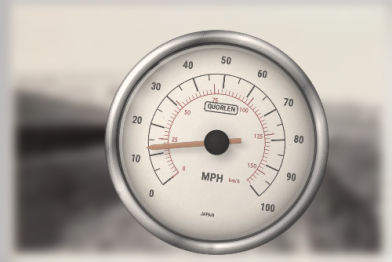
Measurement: 12.5 mph
